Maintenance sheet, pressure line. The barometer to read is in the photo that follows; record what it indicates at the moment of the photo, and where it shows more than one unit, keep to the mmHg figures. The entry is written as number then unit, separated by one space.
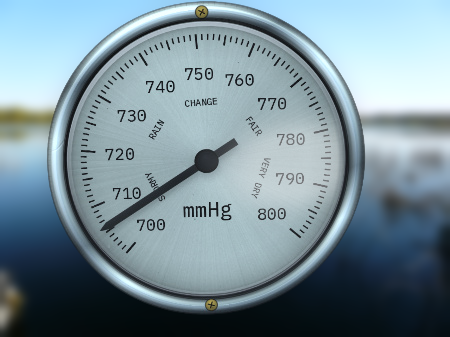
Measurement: 706 mmHg
